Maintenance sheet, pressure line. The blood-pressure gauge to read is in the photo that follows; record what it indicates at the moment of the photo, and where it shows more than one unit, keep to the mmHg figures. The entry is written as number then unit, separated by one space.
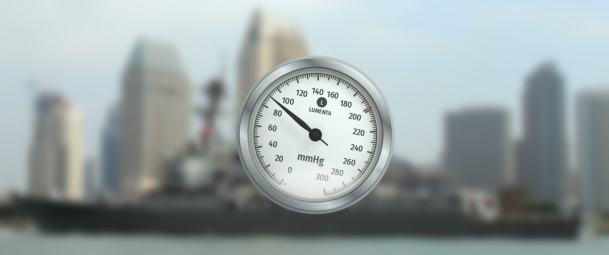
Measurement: 90 mmHg
